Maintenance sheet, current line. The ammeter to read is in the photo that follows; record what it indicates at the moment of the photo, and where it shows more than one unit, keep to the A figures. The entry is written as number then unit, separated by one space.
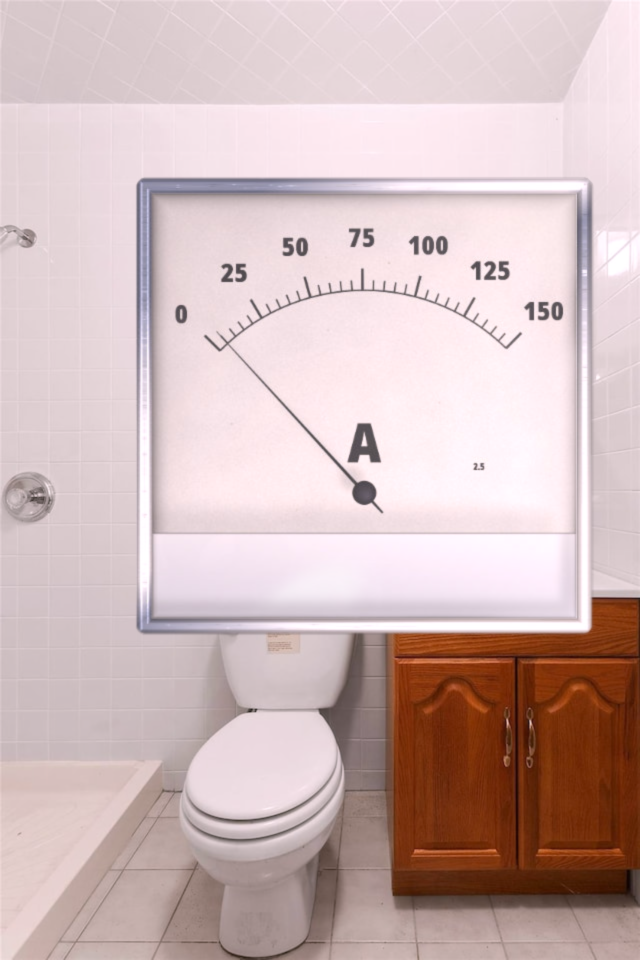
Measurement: 5 A
